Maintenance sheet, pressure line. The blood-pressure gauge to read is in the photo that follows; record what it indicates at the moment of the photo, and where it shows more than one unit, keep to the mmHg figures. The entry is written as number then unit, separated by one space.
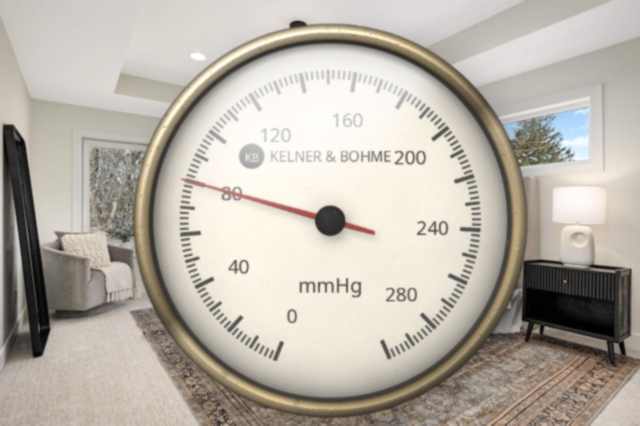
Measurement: 80 mmHg
